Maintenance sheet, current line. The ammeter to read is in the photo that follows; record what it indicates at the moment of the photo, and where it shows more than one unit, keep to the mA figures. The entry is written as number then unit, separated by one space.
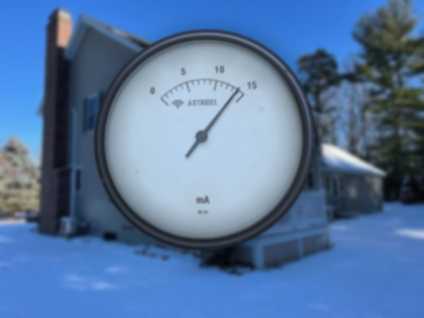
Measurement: 14 mA
